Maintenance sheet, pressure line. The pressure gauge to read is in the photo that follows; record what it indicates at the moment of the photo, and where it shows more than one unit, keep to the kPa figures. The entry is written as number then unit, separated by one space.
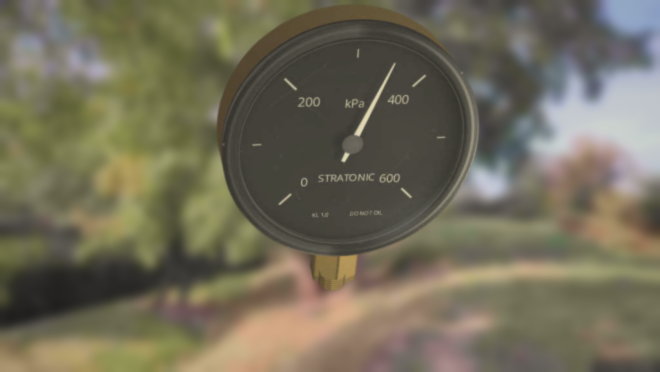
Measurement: 350 kPa
